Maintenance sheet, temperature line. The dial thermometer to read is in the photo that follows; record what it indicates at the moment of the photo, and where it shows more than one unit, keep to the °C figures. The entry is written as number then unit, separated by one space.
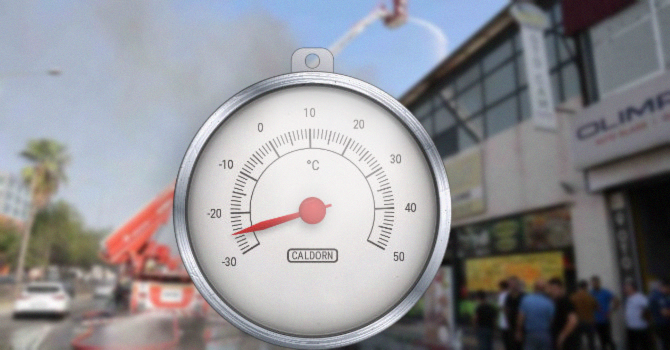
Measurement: -25 °C
